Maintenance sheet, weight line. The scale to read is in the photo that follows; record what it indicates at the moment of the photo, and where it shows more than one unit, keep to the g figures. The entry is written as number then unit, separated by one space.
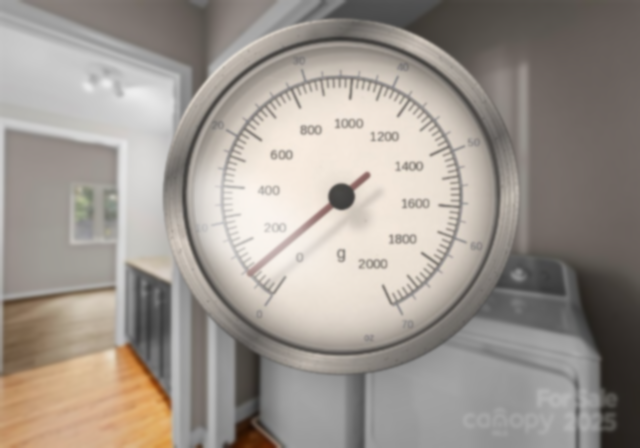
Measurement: 100 g
